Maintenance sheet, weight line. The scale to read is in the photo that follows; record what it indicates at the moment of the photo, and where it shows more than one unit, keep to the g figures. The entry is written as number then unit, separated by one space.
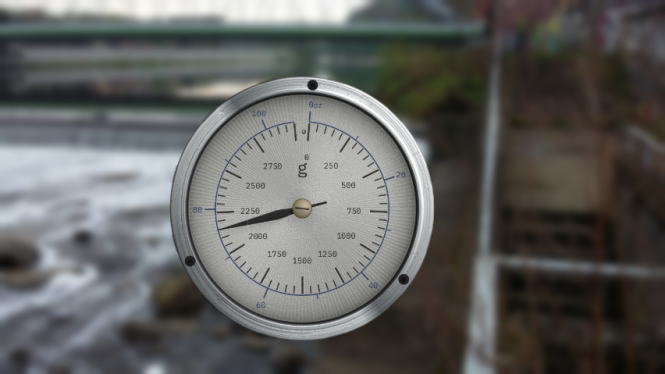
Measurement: 2150 g
